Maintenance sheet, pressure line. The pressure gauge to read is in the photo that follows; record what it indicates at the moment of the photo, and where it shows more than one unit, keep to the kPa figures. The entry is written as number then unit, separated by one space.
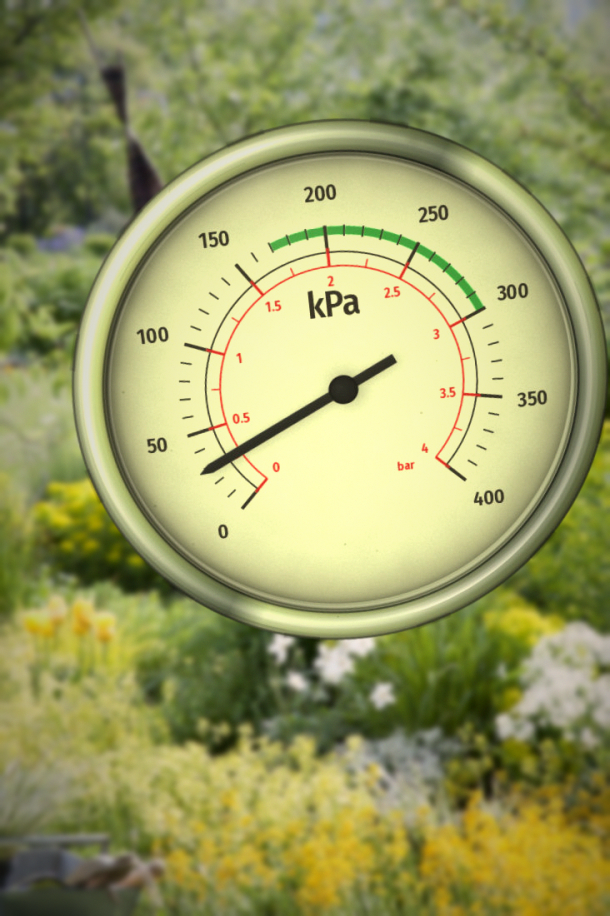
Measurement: 30 kPa
